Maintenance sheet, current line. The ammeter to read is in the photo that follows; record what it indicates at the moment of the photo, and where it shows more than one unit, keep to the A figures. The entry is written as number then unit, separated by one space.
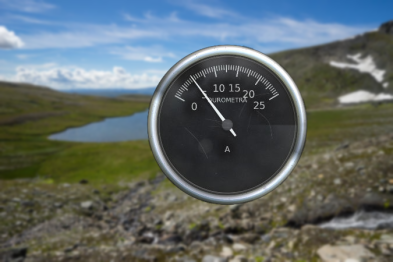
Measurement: 5 A
